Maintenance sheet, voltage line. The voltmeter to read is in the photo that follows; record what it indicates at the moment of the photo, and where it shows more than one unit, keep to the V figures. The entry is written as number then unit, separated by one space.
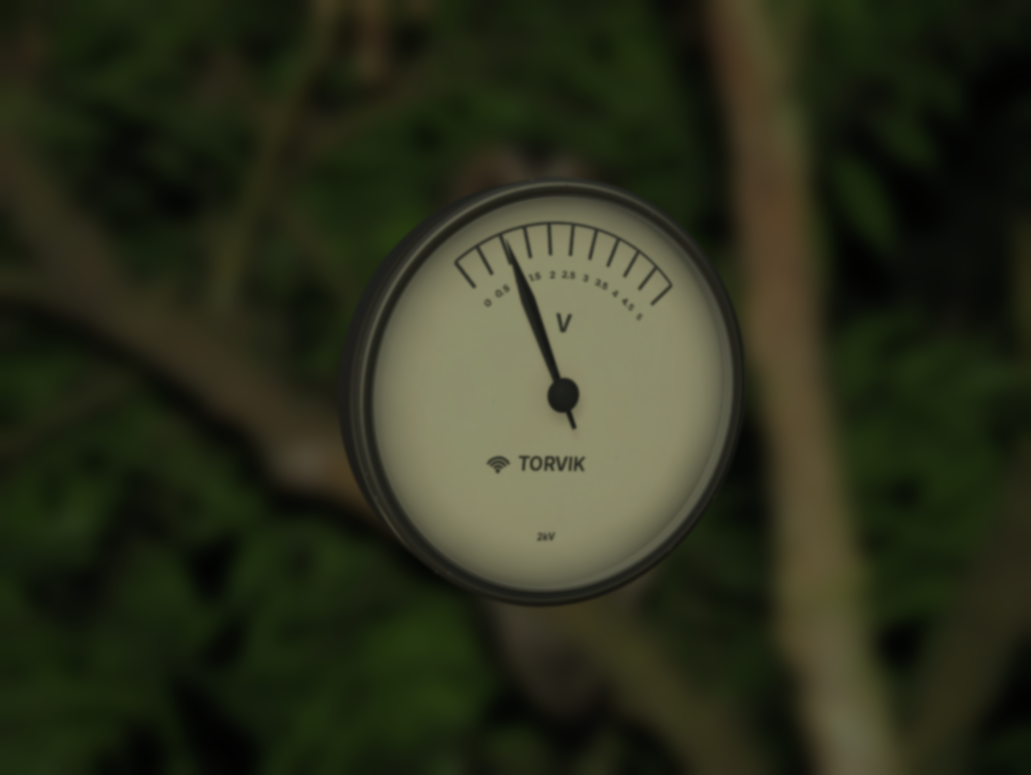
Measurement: 1 V
